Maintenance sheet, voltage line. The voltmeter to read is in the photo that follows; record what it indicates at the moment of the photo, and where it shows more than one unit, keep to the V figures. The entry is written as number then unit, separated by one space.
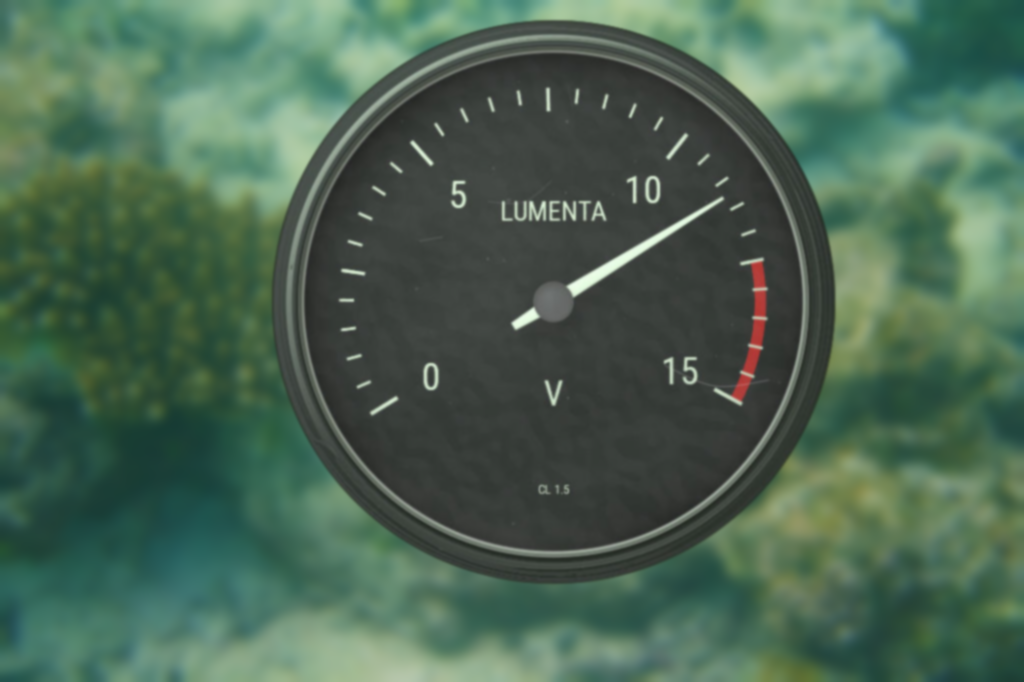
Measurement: 11.25 V
